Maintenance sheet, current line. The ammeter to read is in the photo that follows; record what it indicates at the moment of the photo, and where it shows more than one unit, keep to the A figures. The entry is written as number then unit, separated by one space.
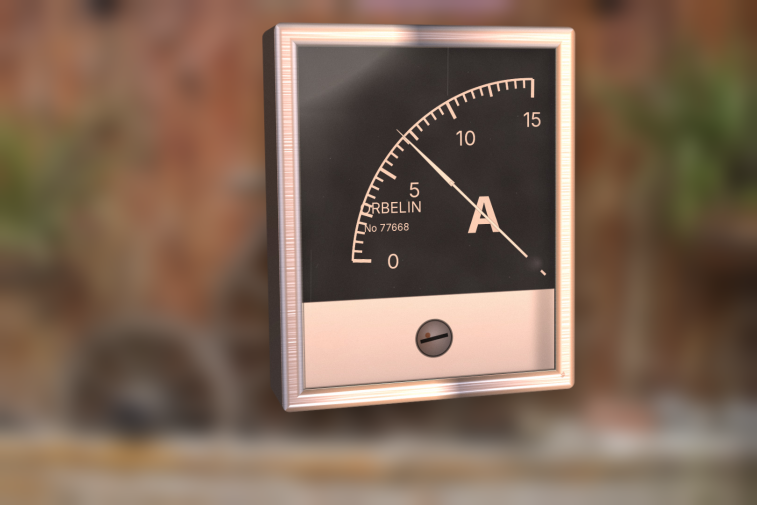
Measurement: 7 A
